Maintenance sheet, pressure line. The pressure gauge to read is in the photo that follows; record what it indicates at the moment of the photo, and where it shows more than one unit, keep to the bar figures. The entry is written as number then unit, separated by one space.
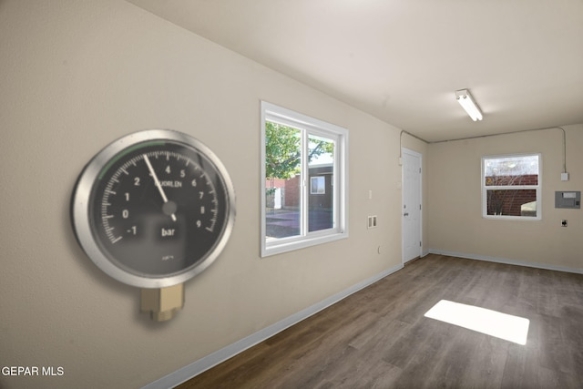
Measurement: 3 bar
